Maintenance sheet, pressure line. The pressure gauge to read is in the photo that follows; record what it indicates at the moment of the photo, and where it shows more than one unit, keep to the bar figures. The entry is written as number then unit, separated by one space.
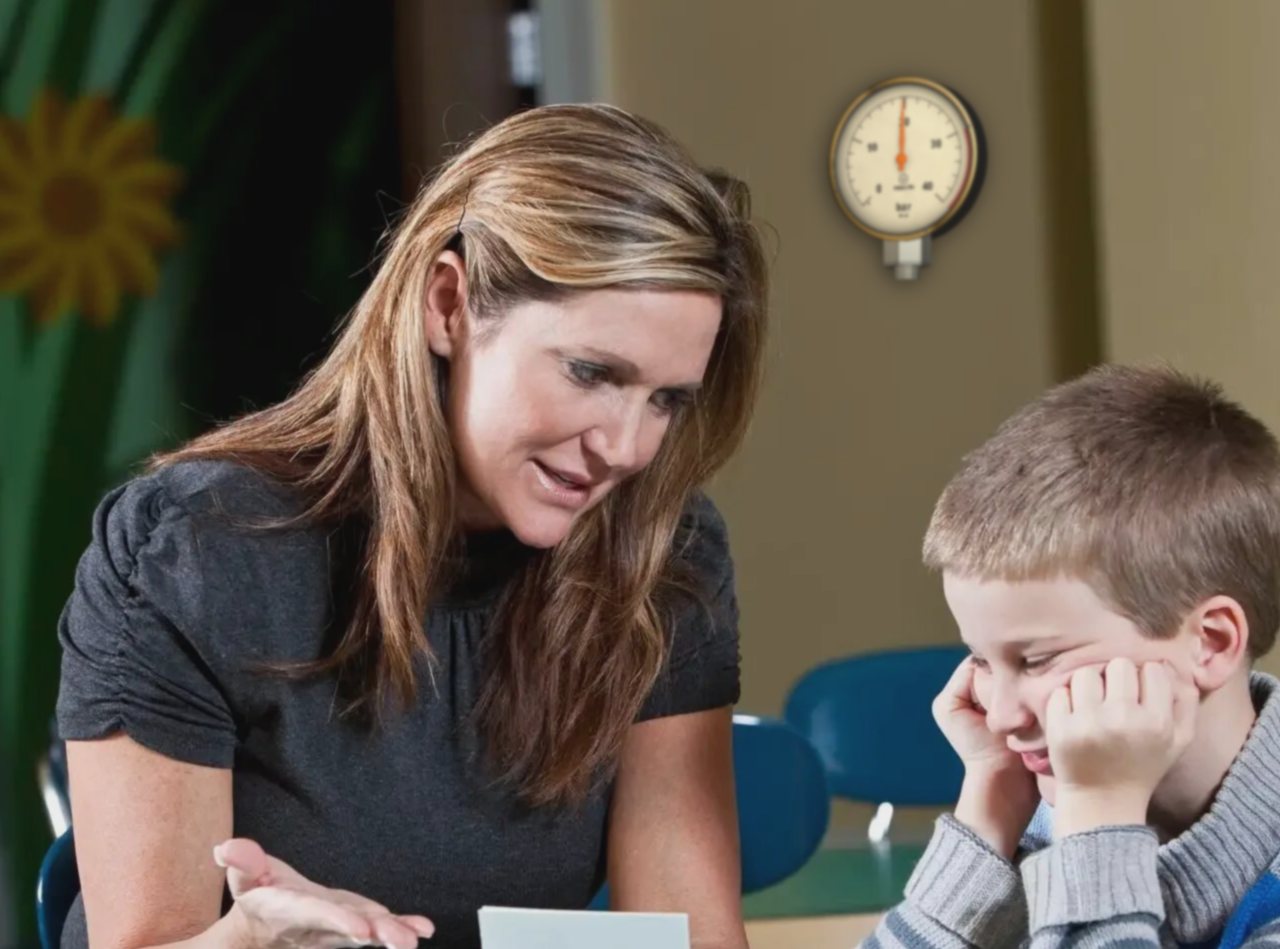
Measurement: 20 bar
